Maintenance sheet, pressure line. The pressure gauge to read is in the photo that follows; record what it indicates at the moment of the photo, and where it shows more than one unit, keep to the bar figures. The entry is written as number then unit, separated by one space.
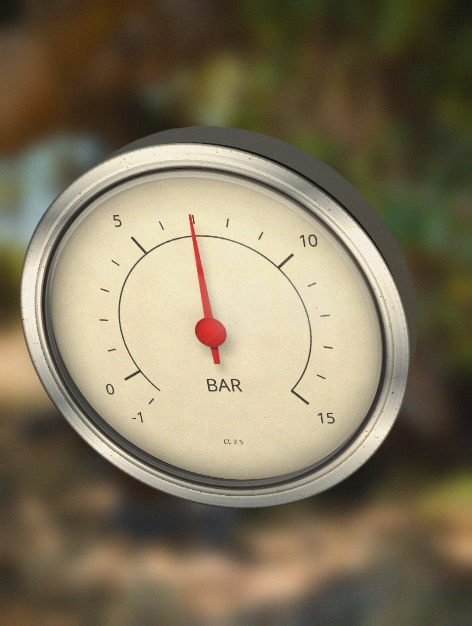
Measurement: 7 bar
